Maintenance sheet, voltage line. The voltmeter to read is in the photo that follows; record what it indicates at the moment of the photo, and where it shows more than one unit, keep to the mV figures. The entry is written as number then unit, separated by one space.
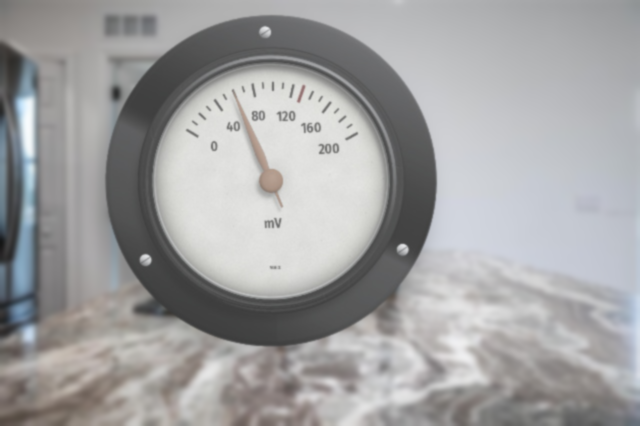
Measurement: 60 mV
